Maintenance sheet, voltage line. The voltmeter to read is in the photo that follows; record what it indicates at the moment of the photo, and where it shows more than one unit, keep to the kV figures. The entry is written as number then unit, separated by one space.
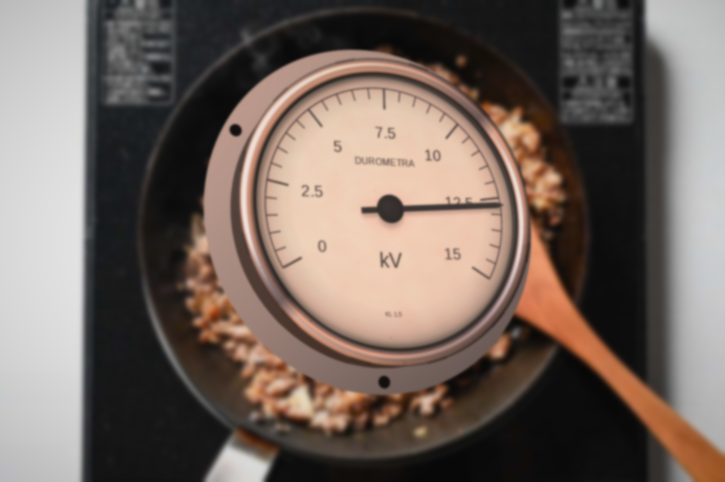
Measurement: 12.75 kV
